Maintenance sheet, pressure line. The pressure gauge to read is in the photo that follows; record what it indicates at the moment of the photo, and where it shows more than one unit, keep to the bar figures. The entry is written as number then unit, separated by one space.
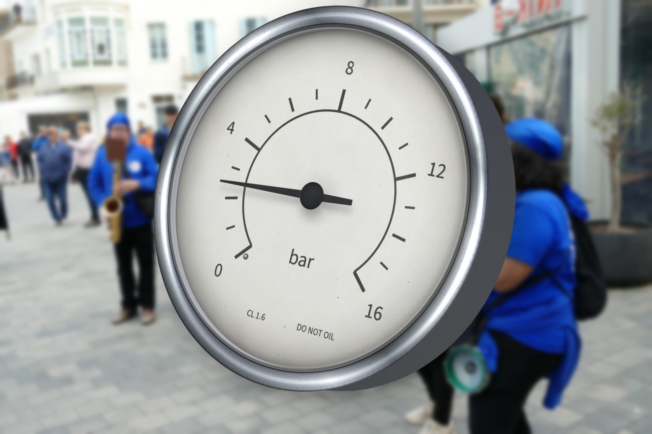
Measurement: 2.5 bar
